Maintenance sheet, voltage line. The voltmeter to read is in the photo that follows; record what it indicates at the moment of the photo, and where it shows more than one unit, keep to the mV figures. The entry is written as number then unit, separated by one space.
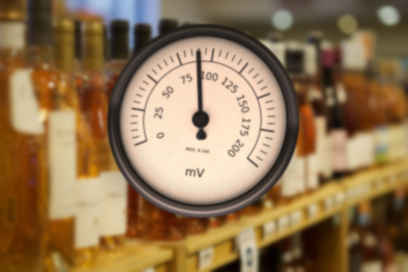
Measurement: 90 mV
